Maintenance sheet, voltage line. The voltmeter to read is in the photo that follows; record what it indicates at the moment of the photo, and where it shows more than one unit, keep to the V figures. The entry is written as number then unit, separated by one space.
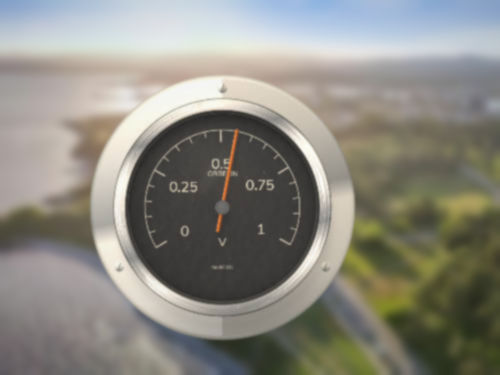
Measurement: 0.55 V
